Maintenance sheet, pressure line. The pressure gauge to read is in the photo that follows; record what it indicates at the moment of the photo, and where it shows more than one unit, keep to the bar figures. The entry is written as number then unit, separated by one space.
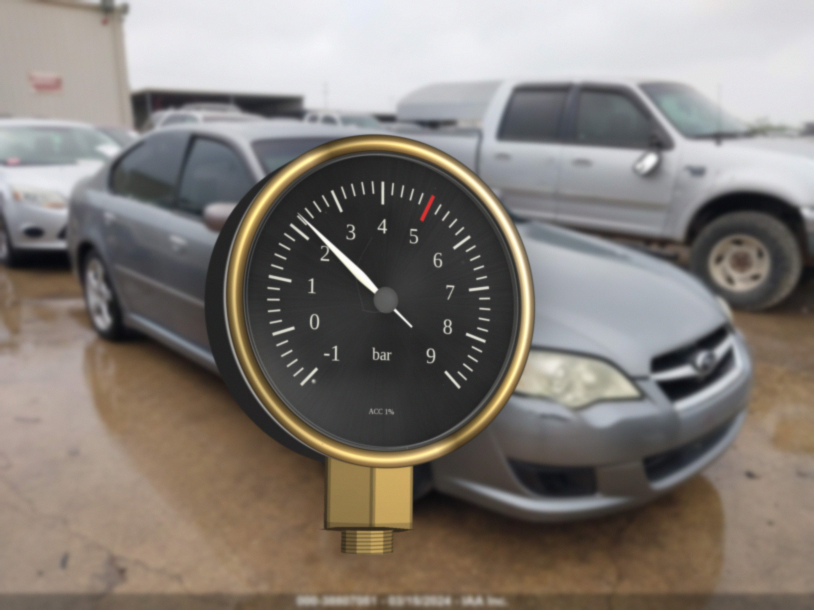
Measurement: 2.2 bar
